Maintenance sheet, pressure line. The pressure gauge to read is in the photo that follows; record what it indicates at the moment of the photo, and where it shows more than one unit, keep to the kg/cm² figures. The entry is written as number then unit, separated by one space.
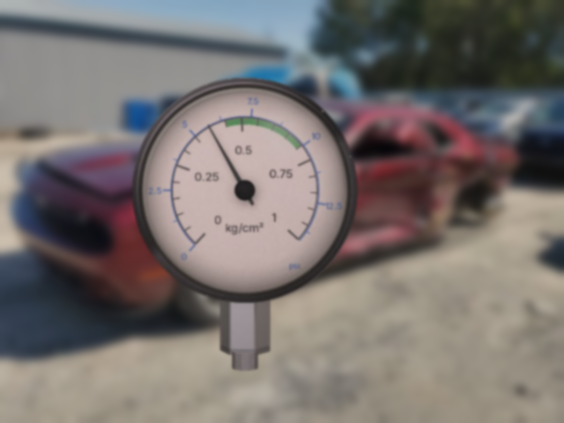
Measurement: 0.4 kg/cm²
